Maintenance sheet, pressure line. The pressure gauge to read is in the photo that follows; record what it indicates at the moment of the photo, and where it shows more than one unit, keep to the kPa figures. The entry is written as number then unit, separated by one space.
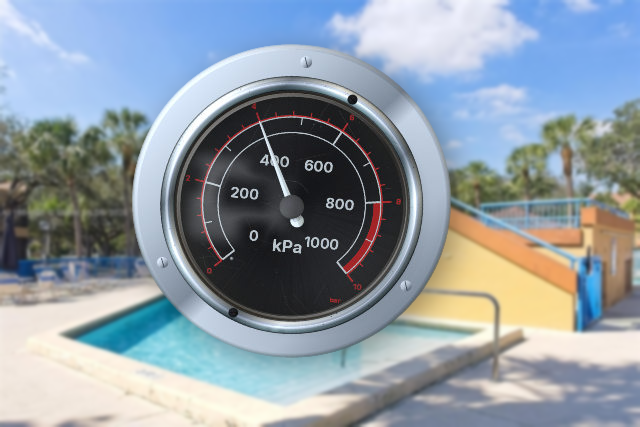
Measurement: 400 kPa
